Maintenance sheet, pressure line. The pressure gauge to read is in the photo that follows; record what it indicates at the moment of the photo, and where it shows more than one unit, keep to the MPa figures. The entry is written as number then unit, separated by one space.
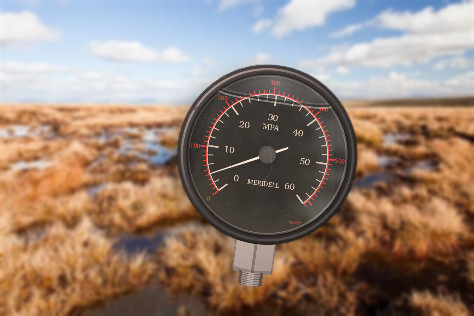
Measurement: 4 MPa
